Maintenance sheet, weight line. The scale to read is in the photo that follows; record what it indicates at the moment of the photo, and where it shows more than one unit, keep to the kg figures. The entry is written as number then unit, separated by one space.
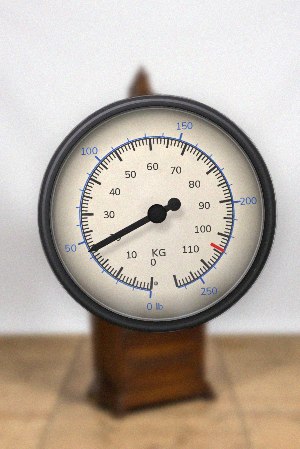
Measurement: 20 kg
